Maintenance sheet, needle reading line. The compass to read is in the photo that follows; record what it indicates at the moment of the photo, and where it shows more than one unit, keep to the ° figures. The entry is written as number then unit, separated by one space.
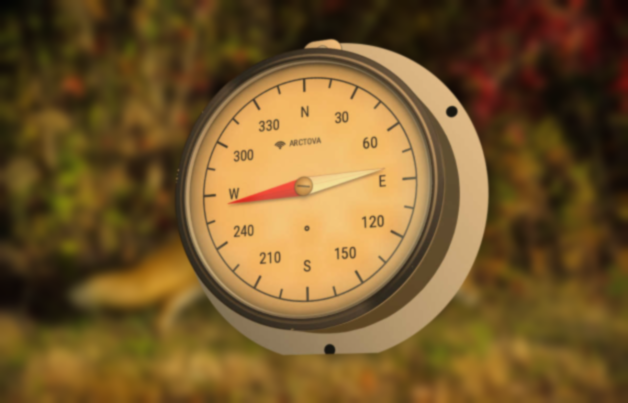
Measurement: 262.5 °
